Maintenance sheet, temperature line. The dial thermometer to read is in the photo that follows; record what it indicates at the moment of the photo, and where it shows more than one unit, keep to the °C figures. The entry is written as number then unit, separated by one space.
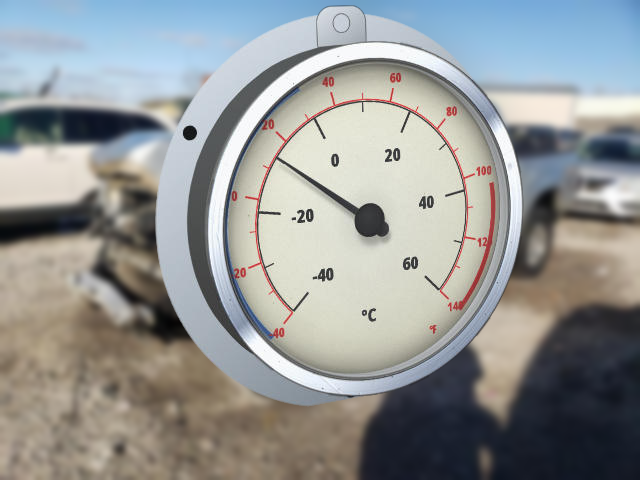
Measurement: -10 °C
